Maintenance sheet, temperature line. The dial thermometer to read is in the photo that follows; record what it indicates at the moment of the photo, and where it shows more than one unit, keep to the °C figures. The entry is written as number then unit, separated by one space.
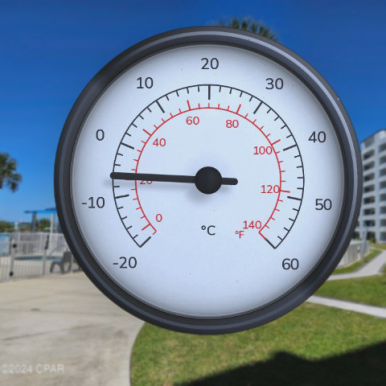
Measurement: -6 °C
